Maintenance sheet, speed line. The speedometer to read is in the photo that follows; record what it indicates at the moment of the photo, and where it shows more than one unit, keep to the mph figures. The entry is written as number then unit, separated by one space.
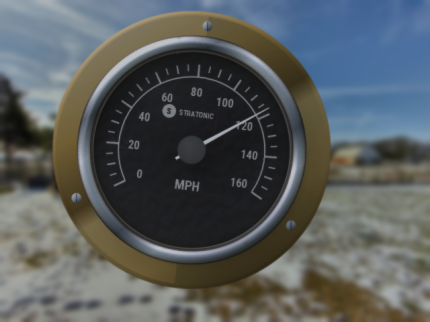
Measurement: 117.5 mph
